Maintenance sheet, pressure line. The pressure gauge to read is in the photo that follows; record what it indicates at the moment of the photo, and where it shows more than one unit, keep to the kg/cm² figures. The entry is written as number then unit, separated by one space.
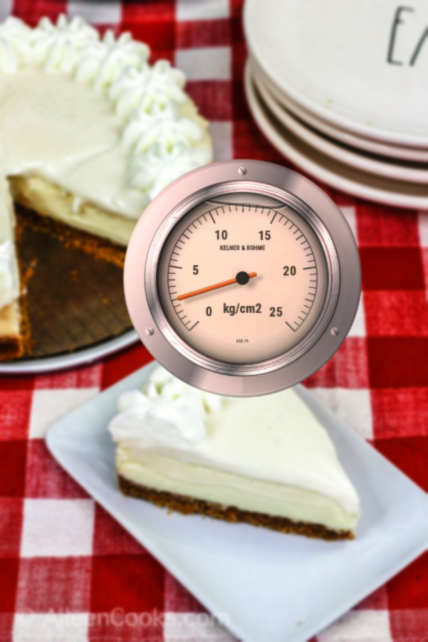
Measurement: 2.5 kg/cm²
